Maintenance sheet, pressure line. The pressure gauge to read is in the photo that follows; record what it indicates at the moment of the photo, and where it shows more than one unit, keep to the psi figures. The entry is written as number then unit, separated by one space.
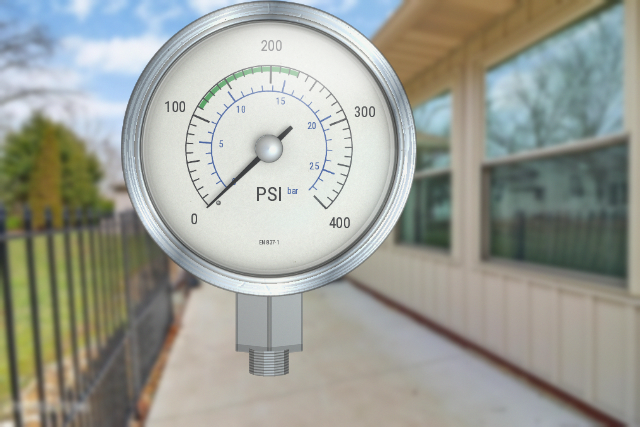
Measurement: 0 psi
